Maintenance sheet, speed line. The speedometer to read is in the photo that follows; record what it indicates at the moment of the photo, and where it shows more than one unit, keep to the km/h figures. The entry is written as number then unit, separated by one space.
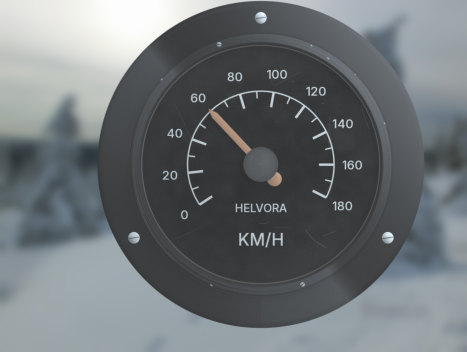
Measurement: 60 km/h
